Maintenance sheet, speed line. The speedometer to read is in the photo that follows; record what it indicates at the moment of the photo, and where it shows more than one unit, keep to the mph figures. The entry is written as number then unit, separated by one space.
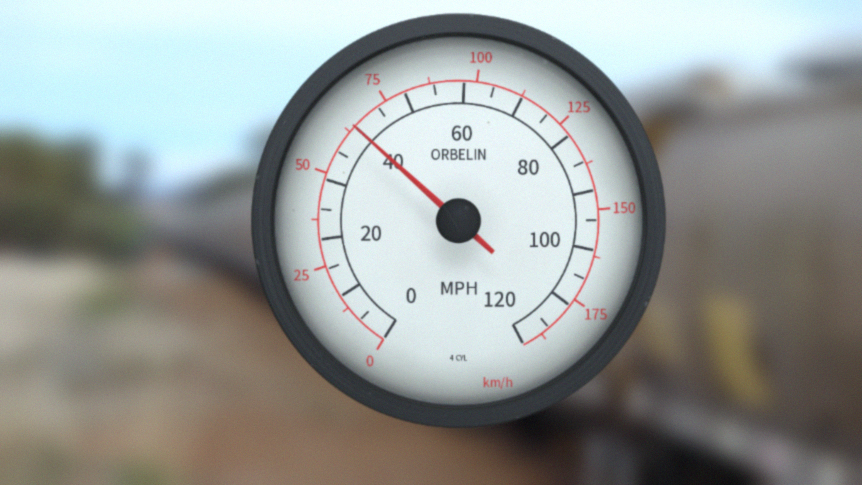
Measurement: 40 mph
